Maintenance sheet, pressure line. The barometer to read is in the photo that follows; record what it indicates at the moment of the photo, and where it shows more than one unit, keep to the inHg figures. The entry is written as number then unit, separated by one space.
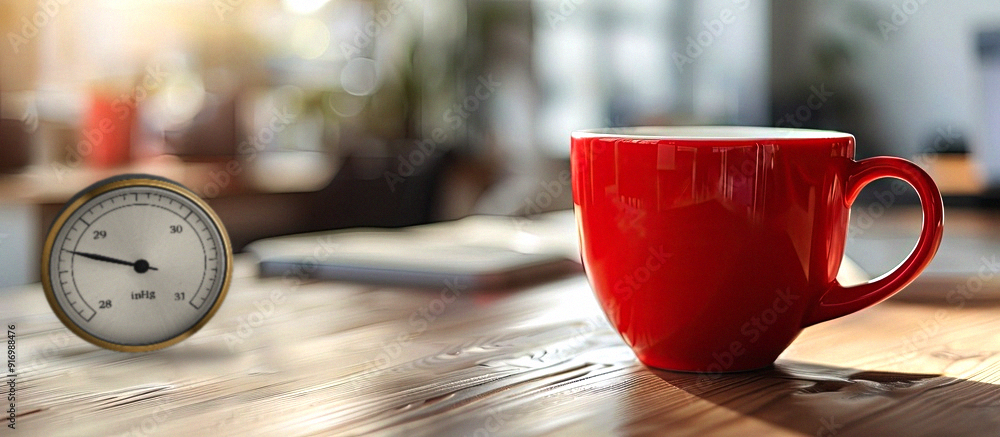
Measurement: 28.7 inHg
